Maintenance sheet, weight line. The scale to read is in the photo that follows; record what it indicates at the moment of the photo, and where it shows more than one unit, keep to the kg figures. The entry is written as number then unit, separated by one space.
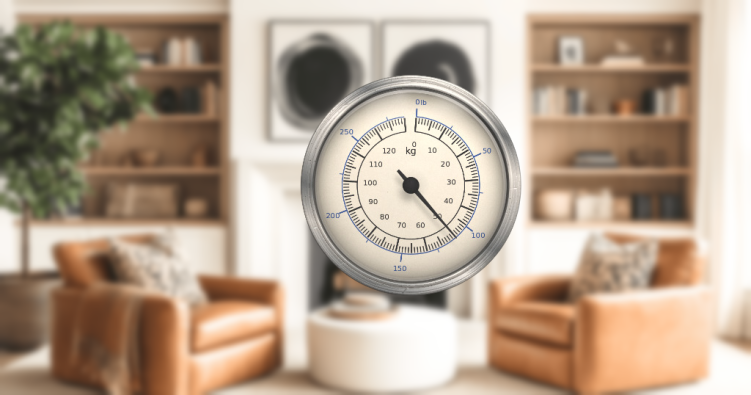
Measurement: 50 kg
